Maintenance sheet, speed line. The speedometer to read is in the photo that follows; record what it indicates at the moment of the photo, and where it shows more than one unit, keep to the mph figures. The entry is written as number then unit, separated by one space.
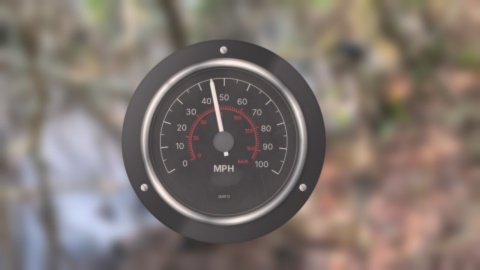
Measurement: 45 mph
